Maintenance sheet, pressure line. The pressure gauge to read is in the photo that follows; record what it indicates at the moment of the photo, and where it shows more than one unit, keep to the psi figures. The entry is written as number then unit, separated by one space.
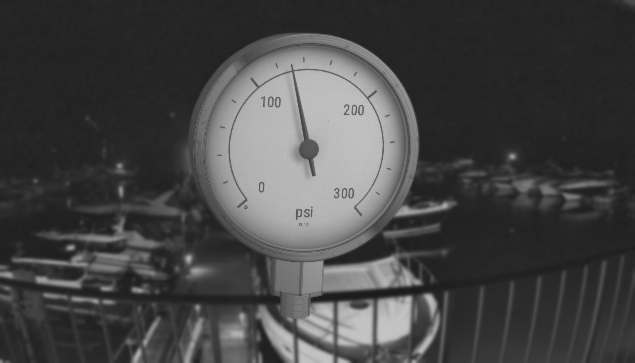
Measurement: 130 psi
